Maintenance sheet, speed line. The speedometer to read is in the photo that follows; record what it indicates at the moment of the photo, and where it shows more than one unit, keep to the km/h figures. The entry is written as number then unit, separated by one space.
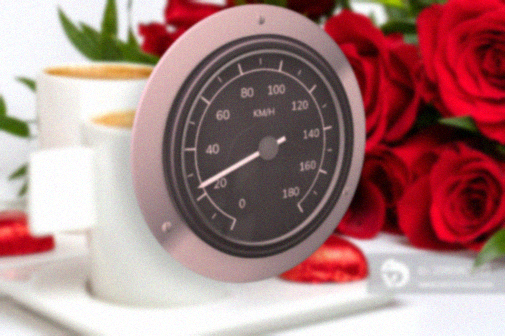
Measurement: 25 km/h
